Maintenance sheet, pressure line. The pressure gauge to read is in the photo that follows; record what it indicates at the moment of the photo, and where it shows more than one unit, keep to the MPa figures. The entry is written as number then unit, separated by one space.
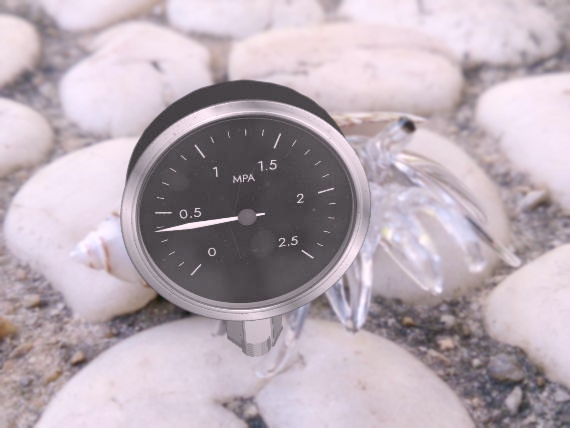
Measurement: 0.4 MPa
